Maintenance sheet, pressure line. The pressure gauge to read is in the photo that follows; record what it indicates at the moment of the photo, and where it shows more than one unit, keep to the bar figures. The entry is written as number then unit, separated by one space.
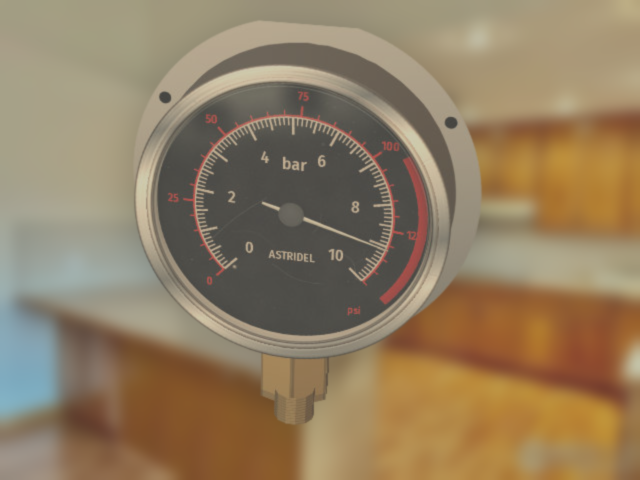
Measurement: 9 bar
